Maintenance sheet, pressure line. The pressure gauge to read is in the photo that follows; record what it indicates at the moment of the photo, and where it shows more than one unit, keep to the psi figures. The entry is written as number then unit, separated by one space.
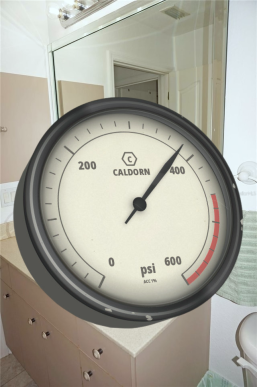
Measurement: 380 psi
